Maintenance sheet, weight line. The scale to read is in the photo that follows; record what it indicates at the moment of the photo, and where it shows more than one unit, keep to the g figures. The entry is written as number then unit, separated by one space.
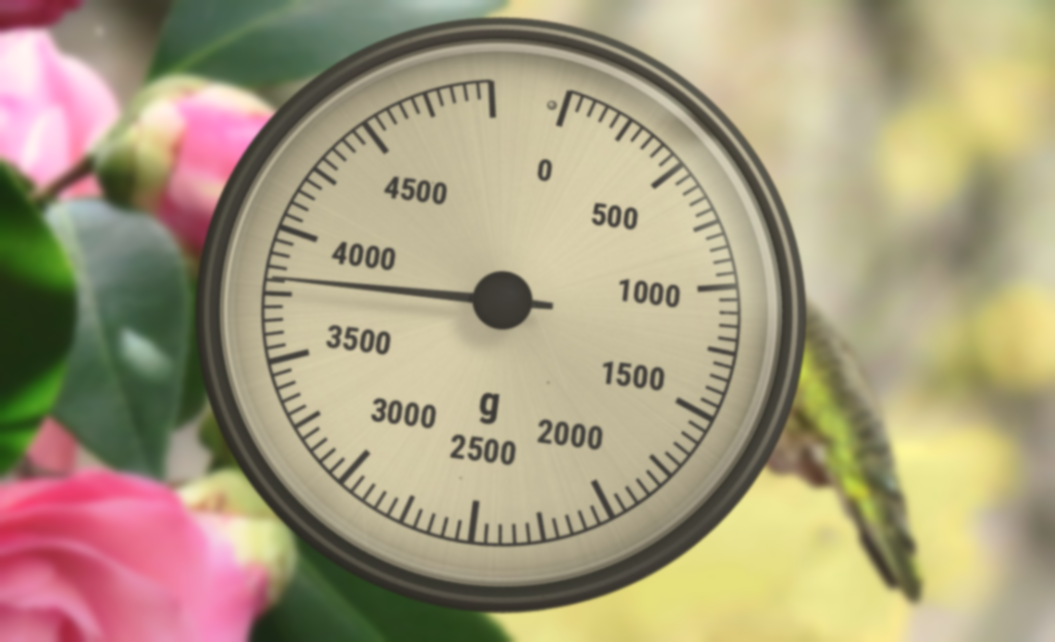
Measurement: 3800 g
